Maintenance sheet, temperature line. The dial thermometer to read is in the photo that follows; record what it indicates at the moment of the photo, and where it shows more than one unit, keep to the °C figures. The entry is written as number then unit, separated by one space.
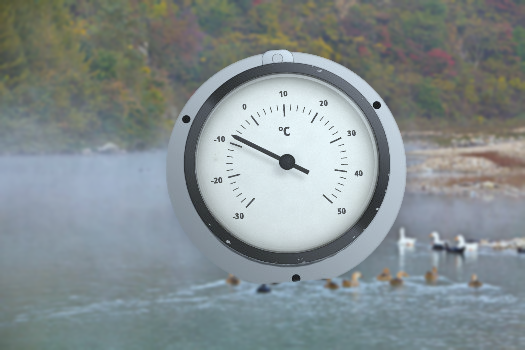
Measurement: -8 °C
